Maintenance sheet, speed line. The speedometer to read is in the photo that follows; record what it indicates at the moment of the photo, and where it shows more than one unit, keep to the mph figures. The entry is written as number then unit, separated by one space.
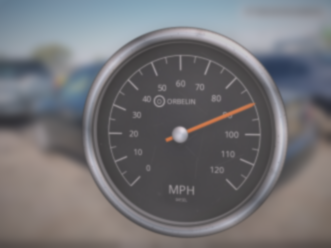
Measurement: 90 mph
